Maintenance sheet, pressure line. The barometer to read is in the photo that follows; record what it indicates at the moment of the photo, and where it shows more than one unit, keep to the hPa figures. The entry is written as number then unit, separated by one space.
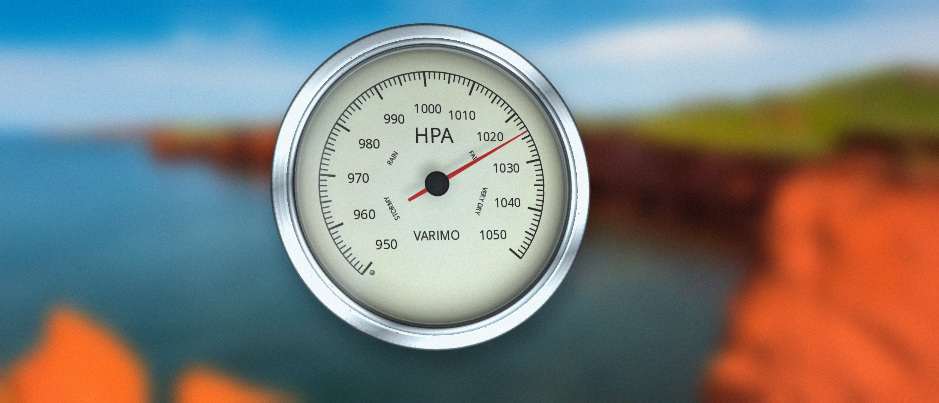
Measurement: 1024 hPa
